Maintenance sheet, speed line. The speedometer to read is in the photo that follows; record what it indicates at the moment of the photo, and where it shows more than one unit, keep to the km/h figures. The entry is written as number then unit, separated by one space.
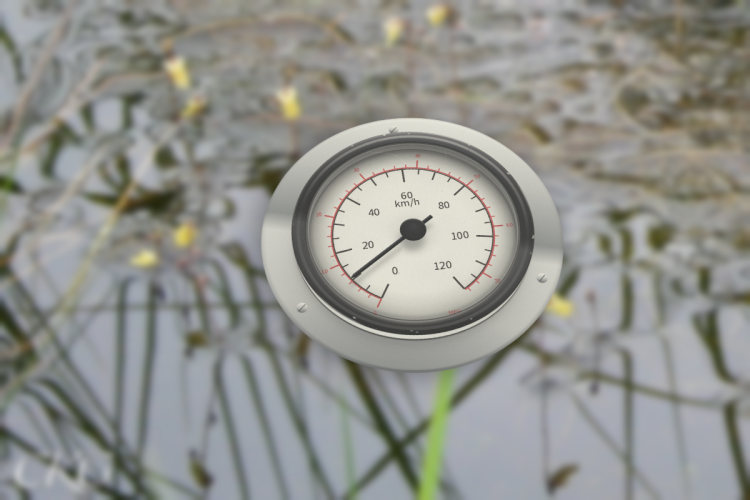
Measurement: 10 km/h
